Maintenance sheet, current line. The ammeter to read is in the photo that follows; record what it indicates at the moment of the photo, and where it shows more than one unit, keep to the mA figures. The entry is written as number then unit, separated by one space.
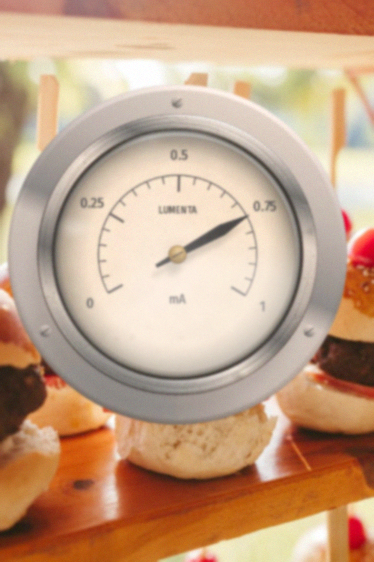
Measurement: 0.75 mA
